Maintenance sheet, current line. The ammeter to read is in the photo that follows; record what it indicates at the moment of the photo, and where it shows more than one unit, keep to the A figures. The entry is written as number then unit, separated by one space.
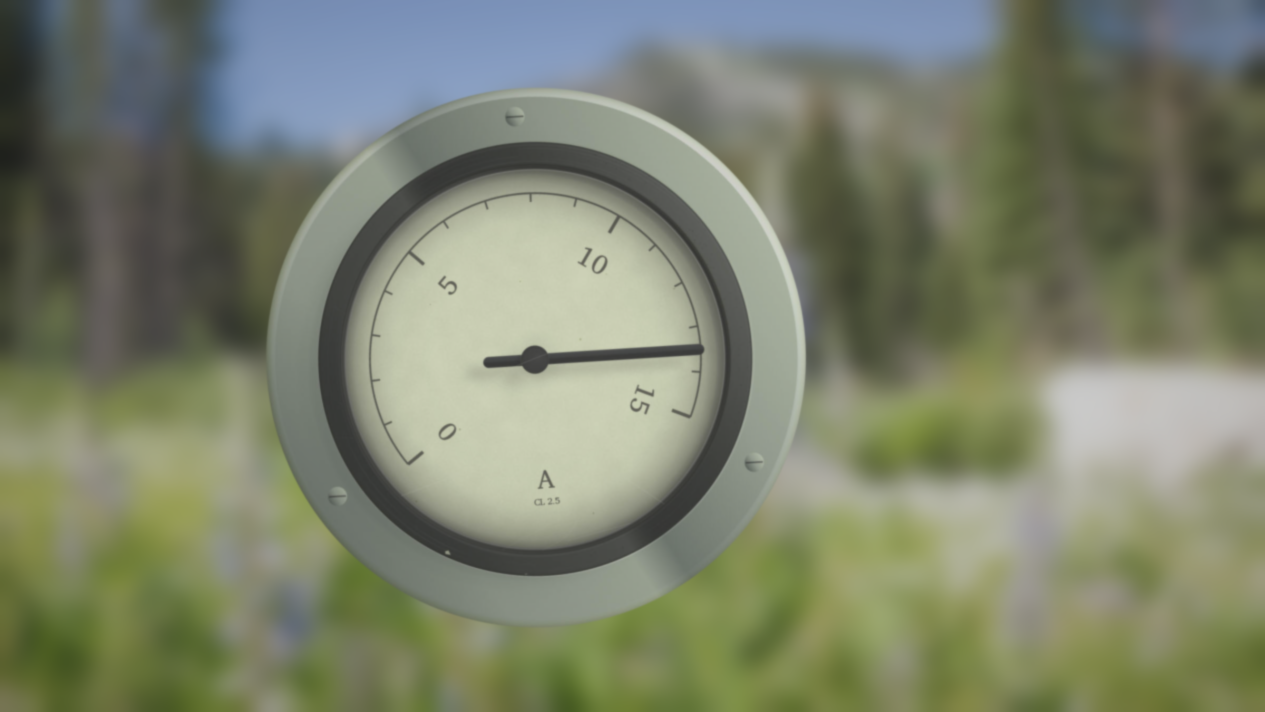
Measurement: 13.5 A
